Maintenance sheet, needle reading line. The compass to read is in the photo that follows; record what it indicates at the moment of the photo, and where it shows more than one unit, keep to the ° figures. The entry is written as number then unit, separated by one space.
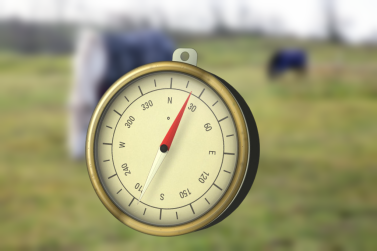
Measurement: 22.5 °
